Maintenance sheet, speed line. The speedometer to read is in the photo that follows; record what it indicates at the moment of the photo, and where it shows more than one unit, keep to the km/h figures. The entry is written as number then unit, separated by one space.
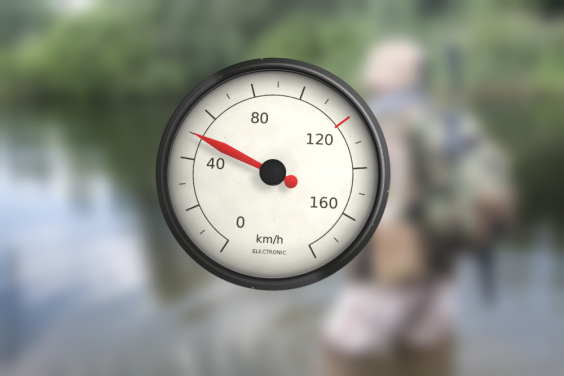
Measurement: 50 km/h
